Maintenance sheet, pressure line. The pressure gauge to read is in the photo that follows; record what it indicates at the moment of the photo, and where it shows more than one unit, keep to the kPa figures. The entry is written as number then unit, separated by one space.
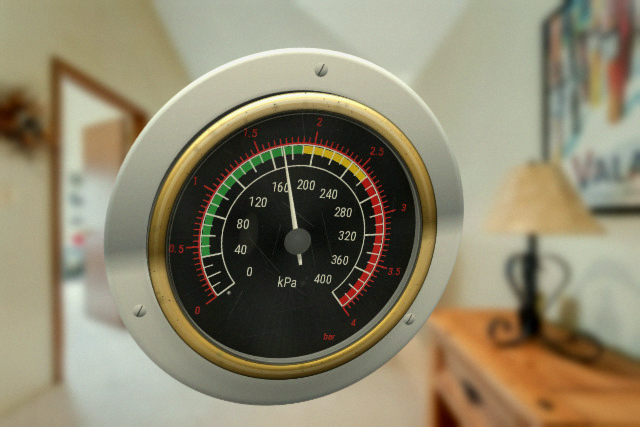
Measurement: 170 kPa
